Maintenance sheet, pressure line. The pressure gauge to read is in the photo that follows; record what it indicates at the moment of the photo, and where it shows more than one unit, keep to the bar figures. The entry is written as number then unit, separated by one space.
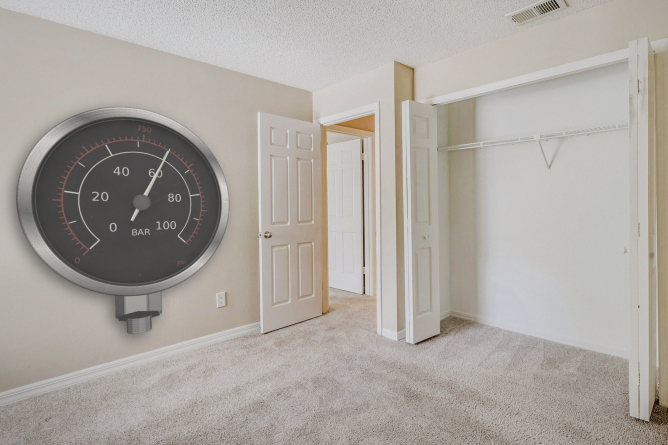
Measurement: 60 bar
